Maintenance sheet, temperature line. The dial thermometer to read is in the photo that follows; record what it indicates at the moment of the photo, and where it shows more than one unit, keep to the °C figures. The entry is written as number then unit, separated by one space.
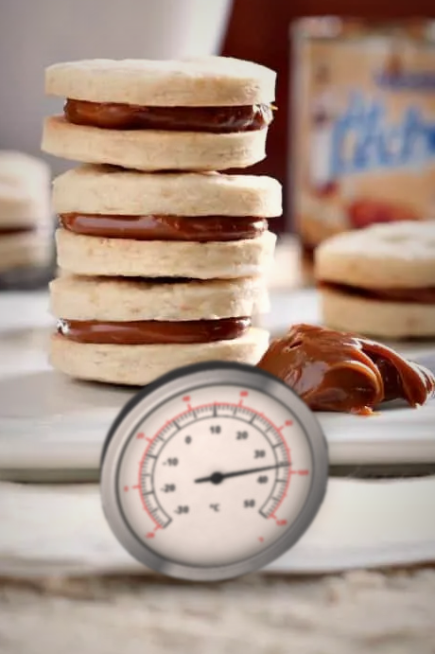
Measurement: 35 °C
